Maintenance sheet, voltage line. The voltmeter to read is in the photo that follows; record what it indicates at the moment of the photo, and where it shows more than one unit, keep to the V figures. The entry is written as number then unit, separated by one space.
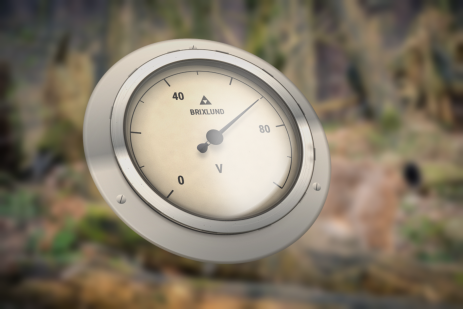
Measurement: 70 V
